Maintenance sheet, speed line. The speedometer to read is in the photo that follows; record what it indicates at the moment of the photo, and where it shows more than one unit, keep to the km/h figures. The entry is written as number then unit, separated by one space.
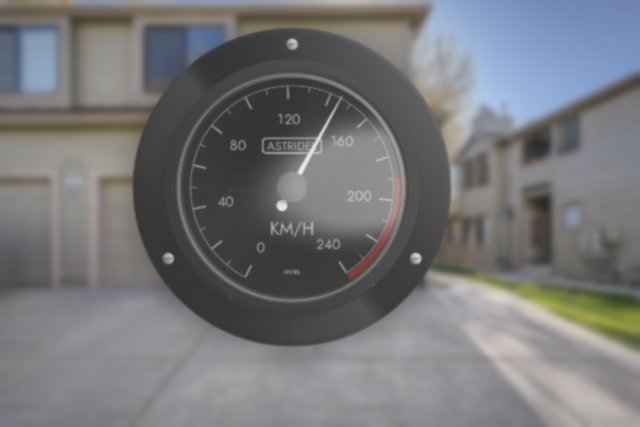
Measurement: 145 km/h
